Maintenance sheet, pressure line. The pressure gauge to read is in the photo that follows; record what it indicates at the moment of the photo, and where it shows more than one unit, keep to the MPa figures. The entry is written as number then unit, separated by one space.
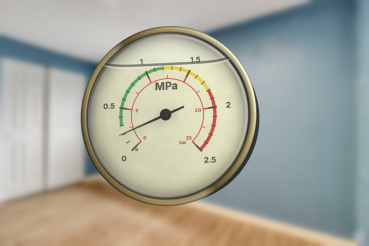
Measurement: 0.2 MPa
